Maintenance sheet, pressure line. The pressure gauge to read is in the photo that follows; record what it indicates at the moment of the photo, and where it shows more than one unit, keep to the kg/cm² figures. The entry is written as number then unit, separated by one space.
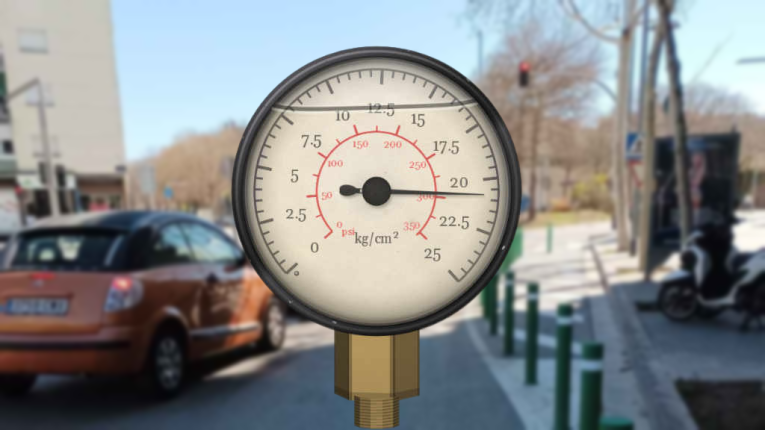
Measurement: 20.75 kg/cm²
